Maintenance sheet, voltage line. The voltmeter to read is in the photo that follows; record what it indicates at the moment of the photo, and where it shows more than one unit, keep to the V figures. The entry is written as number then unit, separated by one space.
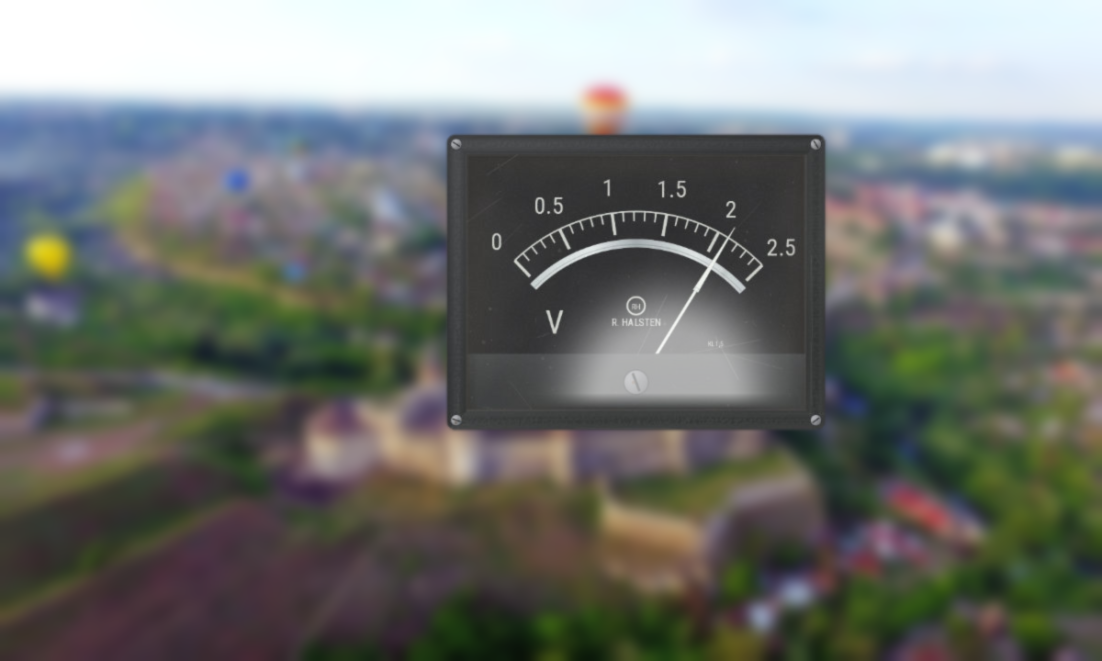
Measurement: 2.1 V
